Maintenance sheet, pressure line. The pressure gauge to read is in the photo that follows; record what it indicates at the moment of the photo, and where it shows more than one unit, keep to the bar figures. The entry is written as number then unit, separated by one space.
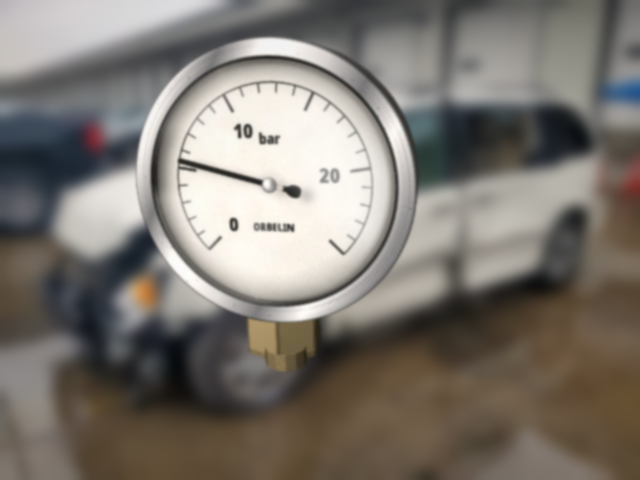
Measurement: 5.5 bar
